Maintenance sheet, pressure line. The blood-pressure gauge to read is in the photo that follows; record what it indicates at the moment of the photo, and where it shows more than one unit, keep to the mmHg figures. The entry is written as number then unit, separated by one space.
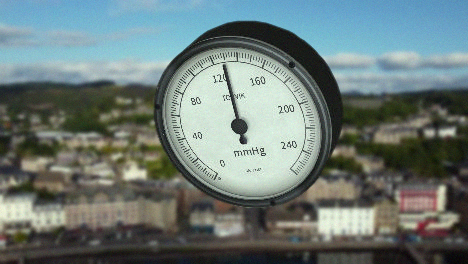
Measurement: 130 mmHg
